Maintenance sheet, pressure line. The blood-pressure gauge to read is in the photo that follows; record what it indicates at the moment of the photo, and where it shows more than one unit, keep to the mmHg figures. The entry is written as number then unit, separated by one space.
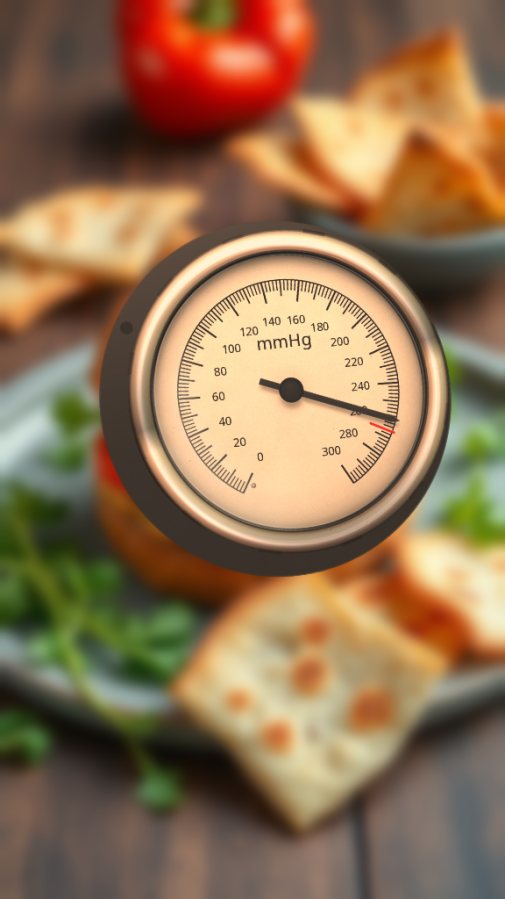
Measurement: 260 mmHg
